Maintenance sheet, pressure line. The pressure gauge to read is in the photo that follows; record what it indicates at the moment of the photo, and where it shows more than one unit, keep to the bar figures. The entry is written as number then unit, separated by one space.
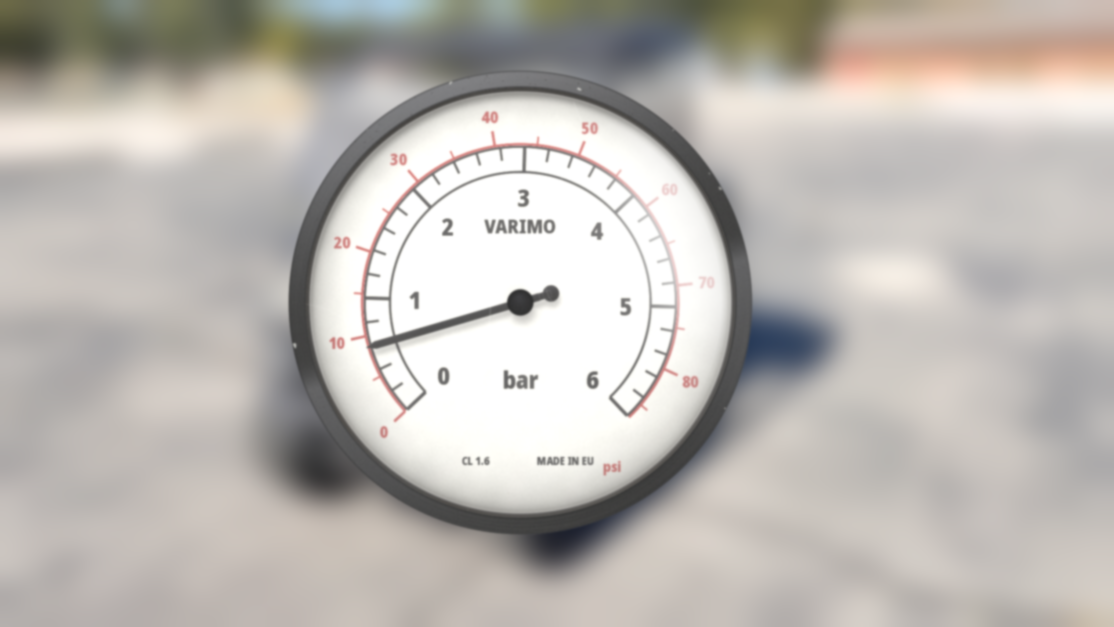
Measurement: 0.6 bar
